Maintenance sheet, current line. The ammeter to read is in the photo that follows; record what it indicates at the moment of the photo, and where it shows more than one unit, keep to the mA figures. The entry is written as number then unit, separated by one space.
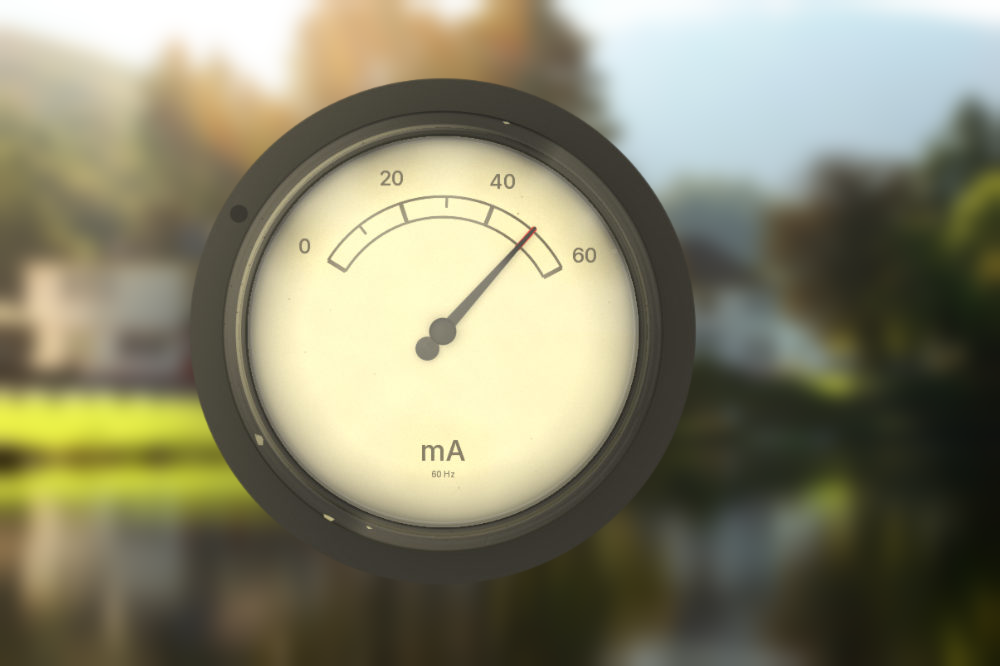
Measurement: 50 mA
